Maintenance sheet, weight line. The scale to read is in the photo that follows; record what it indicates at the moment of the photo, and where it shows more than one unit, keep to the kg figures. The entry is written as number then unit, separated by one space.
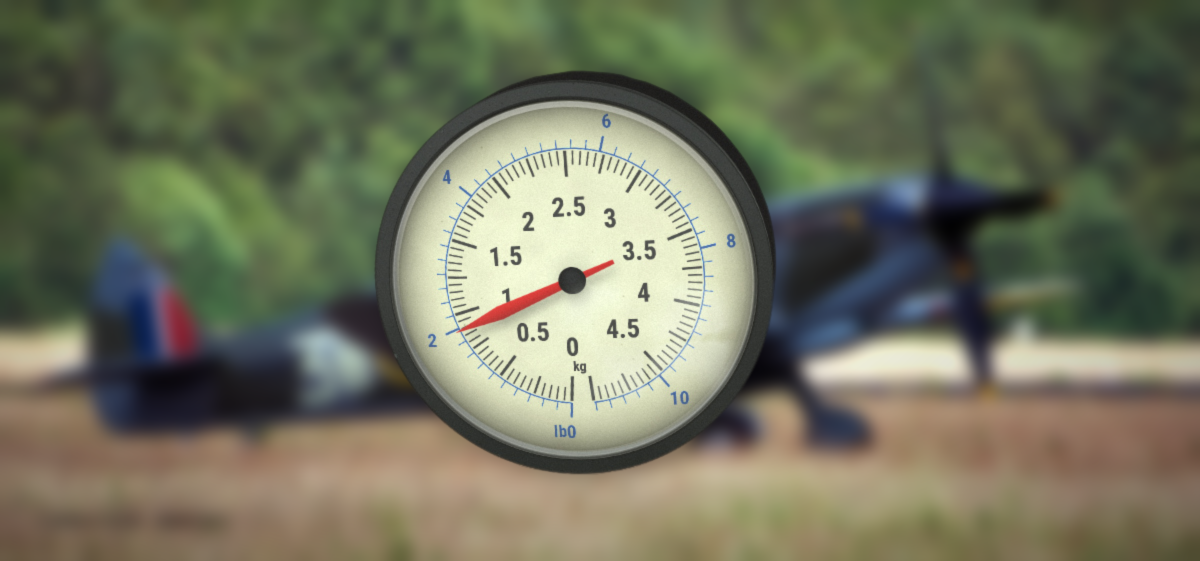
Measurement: 0.9 kg
